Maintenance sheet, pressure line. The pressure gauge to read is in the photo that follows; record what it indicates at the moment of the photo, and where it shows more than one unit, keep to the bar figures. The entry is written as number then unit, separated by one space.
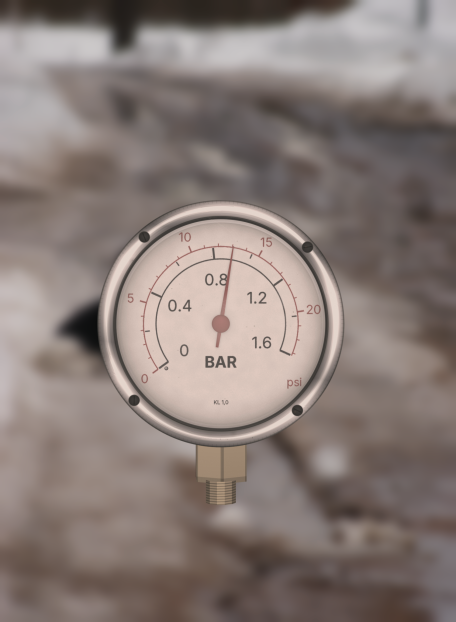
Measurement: 0.9 bar
